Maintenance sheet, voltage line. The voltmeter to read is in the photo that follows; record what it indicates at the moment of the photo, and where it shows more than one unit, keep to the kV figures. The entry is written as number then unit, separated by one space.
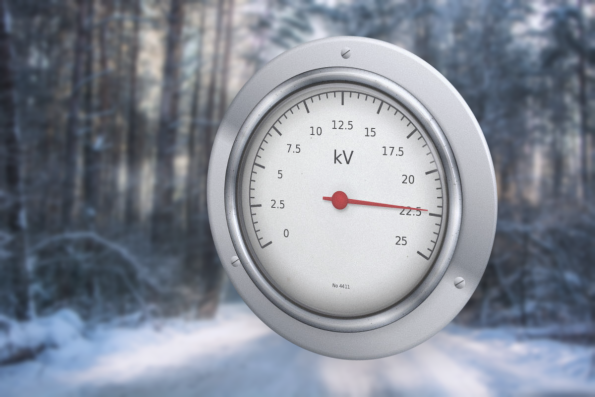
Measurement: 22.25 kV
